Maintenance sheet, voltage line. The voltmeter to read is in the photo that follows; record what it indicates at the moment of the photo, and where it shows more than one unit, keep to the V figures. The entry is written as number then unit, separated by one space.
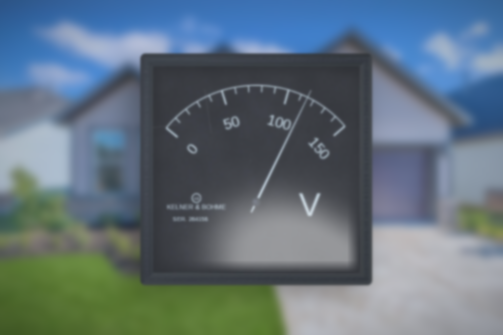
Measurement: 115 V
